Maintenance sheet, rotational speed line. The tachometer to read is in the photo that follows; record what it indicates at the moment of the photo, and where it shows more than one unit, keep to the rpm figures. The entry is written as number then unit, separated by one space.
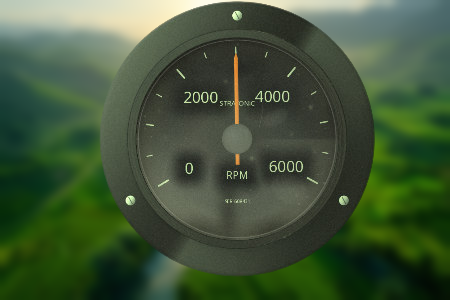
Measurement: 3000 rpm
